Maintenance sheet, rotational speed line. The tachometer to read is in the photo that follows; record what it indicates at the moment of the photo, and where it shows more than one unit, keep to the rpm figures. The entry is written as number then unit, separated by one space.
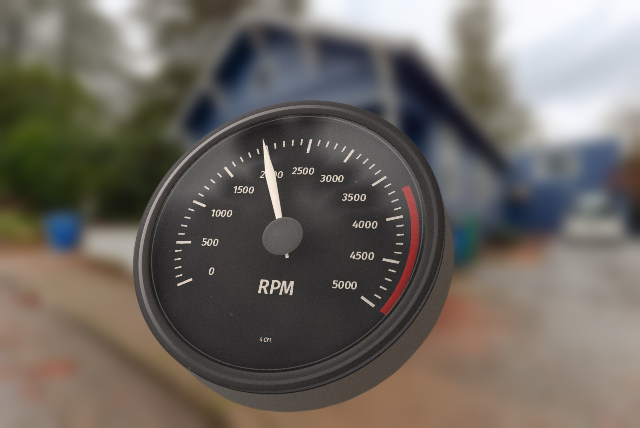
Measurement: 2000 rpm
